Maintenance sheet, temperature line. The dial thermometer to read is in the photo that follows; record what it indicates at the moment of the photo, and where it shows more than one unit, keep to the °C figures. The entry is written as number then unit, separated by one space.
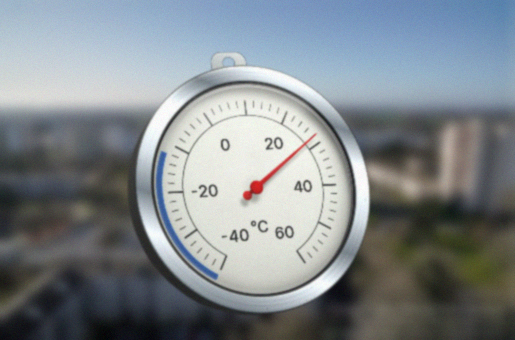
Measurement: 28 °C
